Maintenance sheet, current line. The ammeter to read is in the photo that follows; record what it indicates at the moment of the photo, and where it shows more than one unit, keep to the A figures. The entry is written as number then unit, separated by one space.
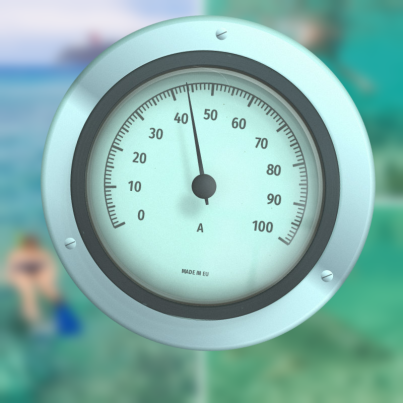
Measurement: 44 A
